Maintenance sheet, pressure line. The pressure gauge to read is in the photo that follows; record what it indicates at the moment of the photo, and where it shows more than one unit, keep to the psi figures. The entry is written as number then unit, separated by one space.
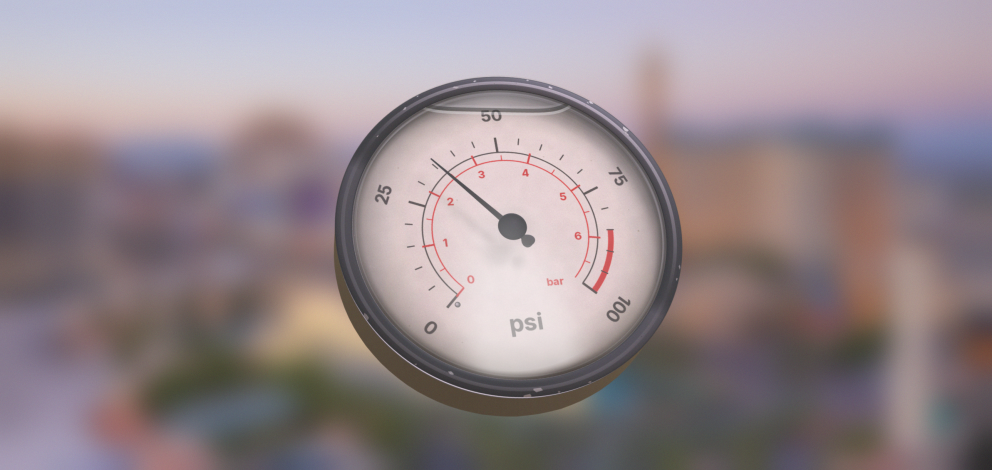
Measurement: 35 psi
